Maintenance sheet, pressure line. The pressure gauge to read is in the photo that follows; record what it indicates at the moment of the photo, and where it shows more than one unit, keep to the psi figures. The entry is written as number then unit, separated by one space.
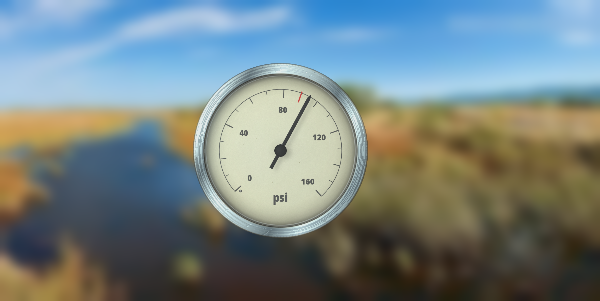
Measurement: 95 psi
